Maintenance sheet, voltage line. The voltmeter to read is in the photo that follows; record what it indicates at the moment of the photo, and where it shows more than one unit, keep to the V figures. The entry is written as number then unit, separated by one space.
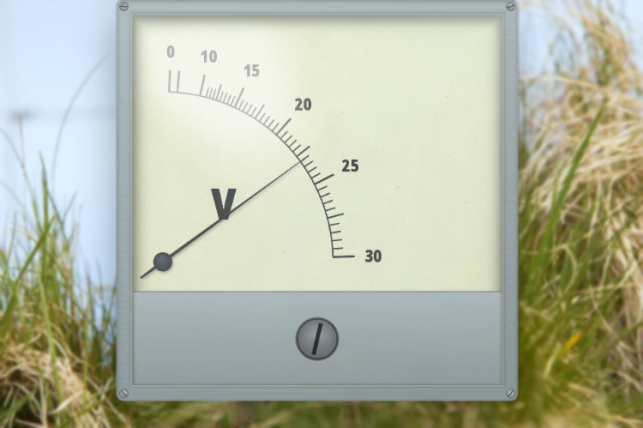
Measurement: 23 V
